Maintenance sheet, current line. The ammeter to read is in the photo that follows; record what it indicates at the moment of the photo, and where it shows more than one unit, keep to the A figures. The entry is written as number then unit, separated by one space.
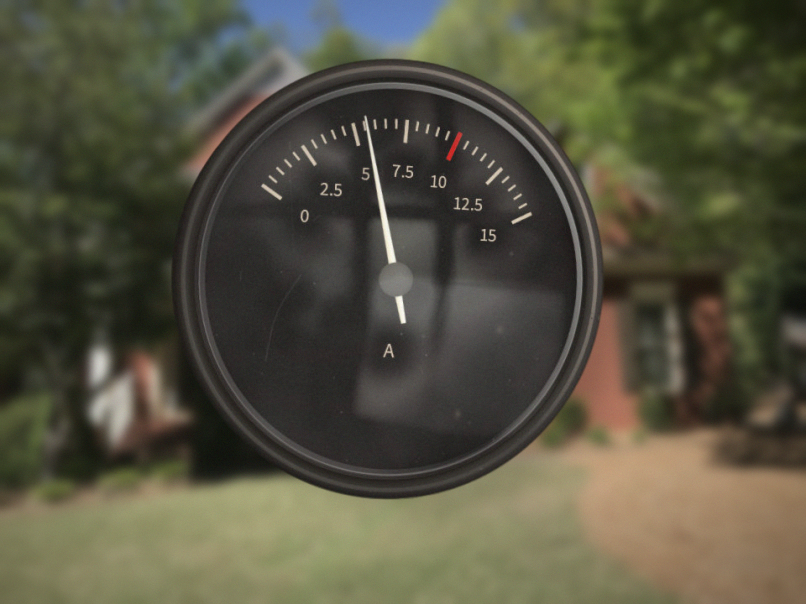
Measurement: 5.5 A
